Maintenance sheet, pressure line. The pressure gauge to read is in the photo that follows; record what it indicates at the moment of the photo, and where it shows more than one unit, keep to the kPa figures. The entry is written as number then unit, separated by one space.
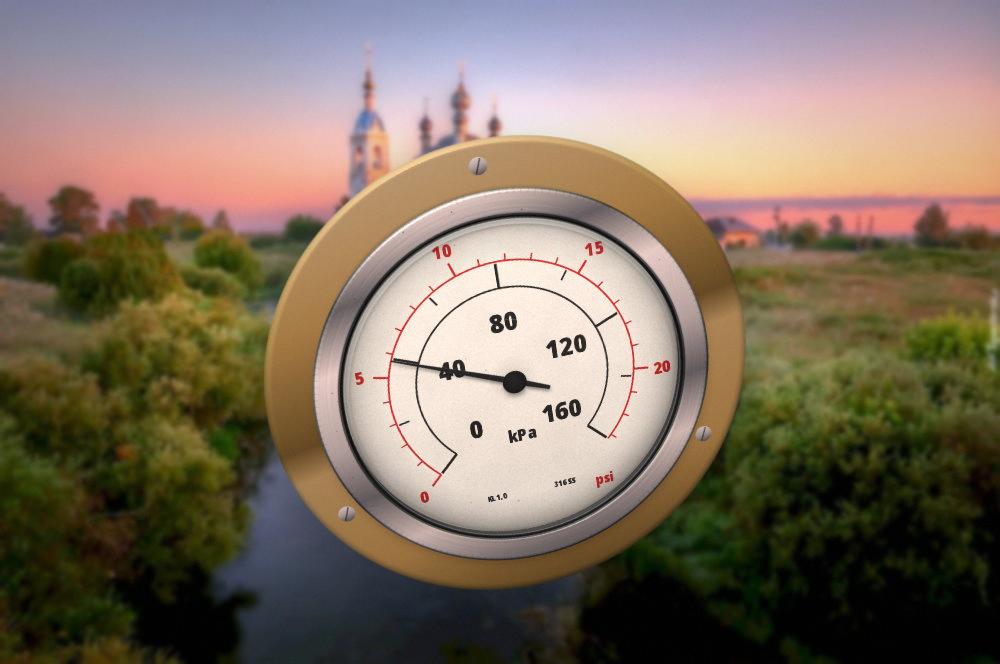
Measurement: 40 kPa
